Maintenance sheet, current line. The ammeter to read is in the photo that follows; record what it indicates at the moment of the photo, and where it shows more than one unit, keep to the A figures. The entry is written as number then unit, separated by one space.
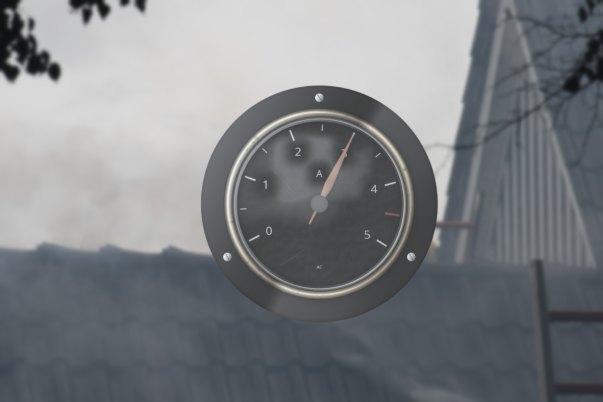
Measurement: 3 A
